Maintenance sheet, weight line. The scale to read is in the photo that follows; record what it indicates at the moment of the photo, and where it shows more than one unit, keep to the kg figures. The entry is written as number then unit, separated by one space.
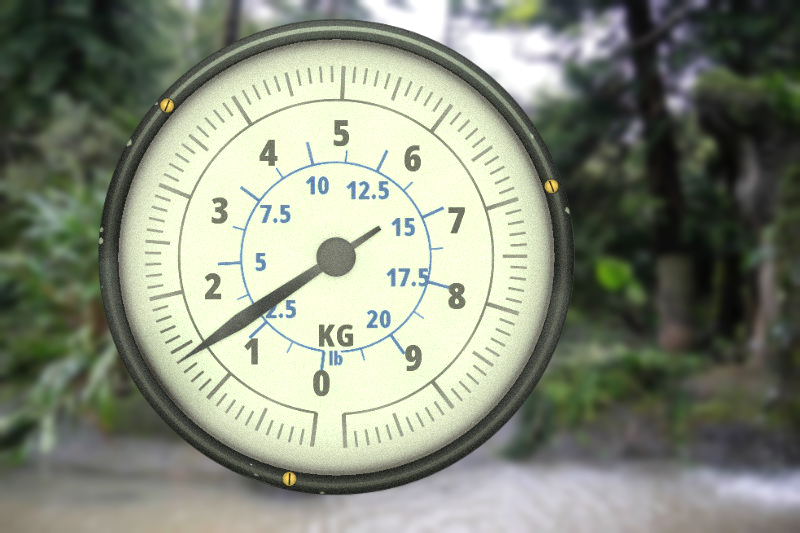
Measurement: 1.4 kg
